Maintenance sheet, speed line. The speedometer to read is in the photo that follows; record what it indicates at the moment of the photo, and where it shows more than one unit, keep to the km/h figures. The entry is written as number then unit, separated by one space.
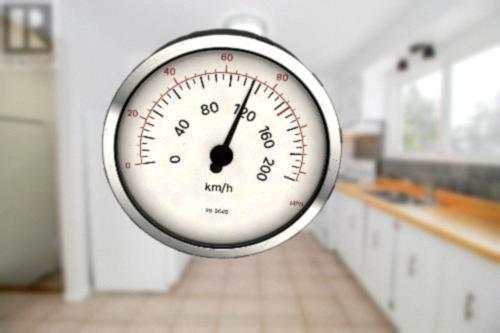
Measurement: 115 km/h
